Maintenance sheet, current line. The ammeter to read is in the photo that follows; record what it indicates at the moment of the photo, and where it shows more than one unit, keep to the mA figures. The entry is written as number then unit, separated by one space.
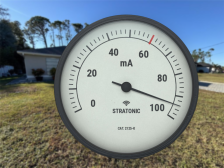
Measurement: 94 mA
